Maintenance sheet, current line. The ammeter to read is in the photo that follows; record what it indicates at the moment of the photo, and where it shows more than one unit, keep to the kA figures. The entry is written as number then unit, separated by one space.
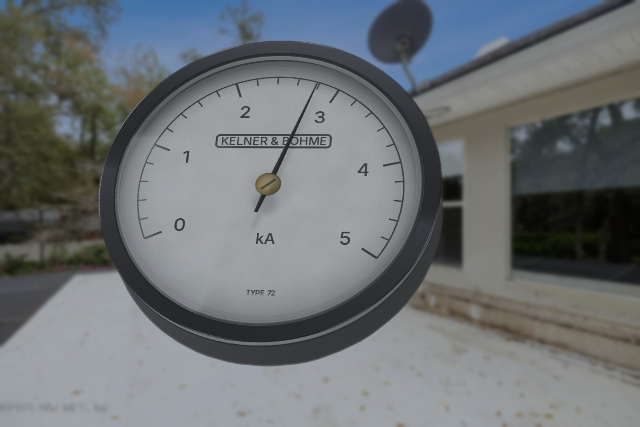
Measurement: 2.8 kA
